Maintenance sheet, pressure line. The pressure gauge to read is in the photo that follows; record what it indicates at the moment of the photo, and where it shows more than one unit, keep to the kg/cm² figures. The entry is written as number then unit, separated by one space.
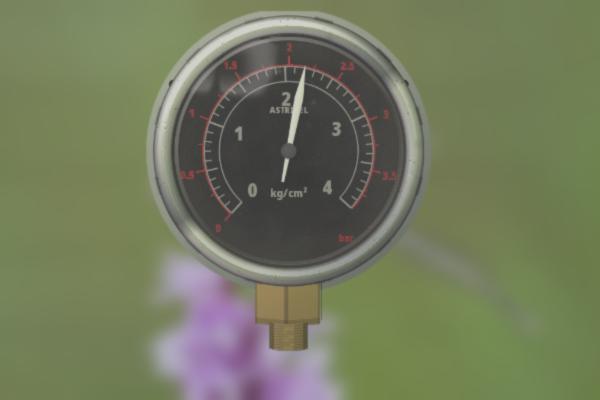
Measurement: 2.2 kg/cm²
